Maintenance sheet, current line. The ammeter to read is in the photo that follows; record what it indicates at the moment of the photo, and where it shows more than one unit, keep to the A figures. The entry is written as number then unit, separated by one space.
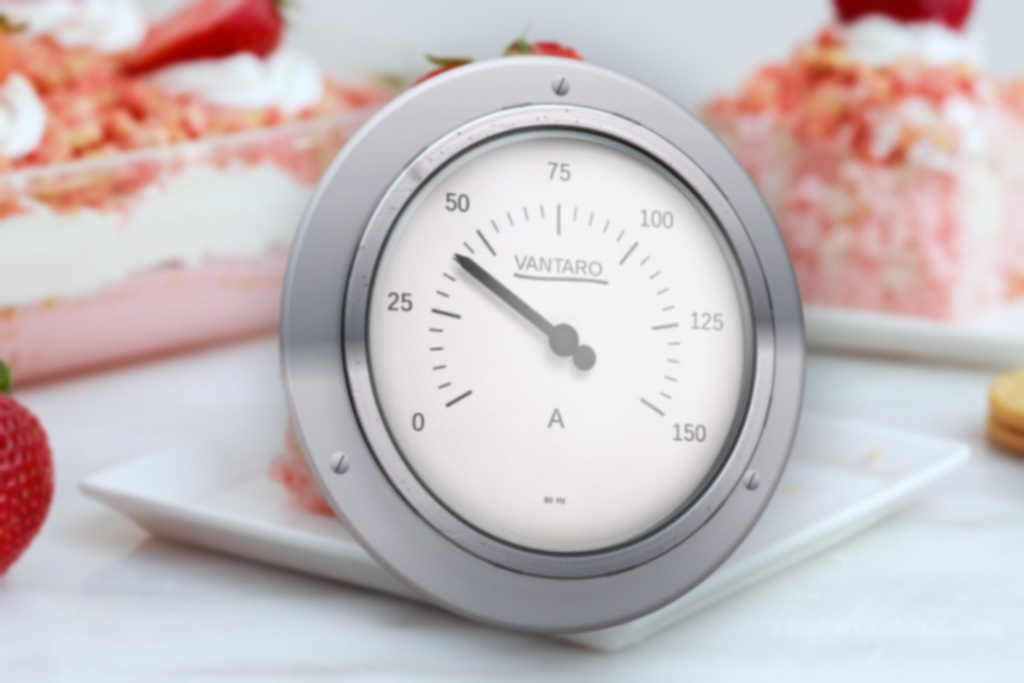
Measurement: 40 A
